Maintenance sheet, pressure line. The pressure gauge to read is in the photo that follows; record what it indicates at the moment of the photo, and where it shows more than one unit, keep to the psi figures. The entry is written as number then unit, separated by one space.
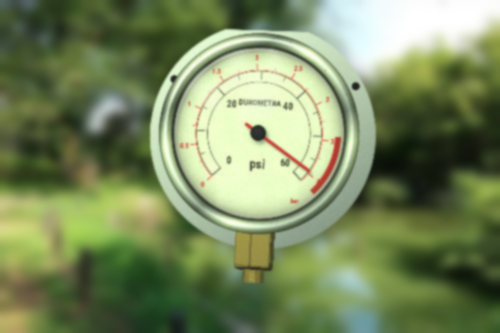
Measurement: 57.5 psi
